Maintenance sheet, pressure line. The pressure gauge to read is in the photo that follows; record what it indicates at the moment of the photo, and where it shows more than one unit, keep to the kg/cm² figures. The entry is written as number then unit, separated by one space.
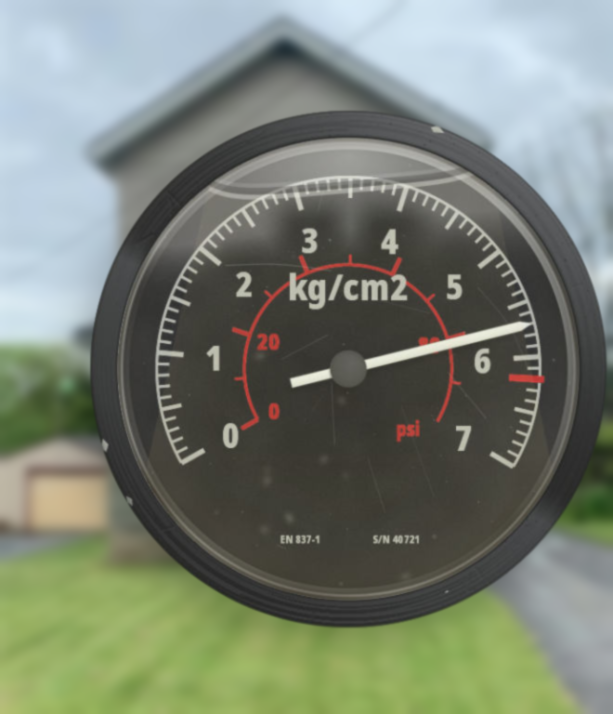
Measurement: 5.7 kg/cm²
